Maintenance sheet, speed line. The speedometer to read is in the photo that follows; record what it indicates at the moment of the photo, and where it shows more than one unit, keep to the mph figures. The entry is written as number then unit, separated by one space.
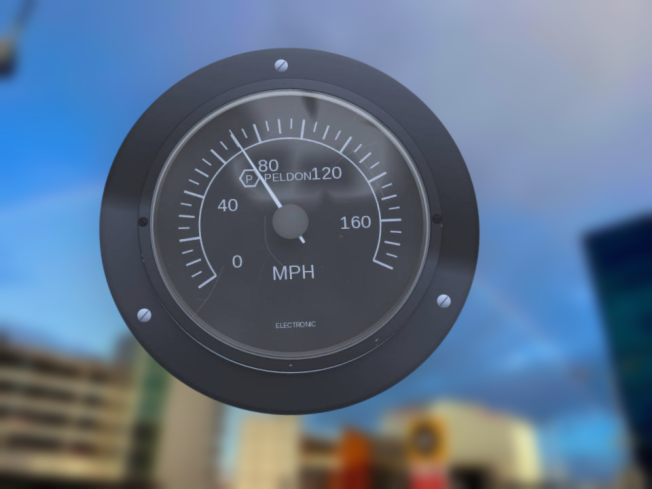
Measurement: 70 mph
